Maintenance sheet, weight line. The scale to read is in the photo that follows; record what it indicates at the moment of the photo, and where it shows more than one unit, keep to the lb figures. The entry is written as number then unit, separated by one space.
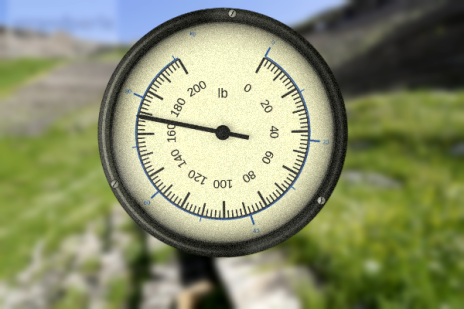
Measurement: 168 lb
